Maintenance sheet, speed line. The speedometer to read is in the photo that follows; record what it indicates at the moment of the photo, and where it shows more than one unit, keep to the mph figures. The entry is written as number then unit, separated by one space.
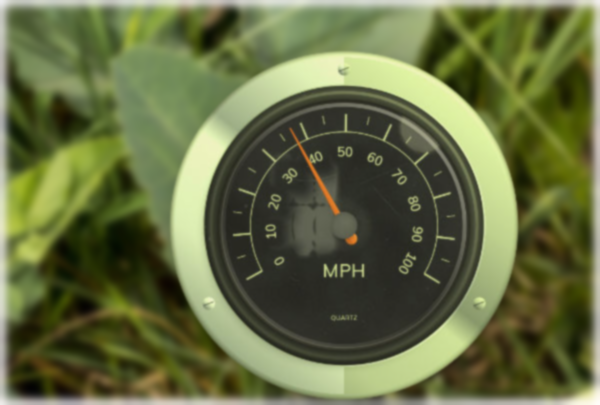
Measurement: 37.5 mph
